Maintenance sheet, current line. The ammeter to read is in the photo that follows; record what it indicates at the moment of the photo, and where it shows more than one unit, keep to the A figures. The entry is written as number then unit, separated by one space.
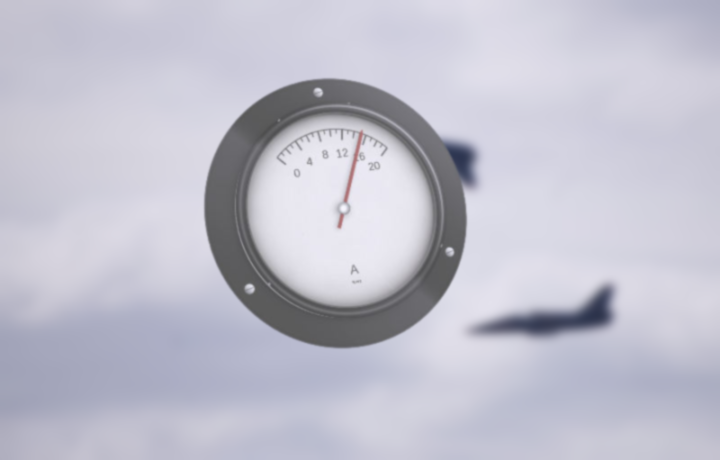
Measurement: 15 A
